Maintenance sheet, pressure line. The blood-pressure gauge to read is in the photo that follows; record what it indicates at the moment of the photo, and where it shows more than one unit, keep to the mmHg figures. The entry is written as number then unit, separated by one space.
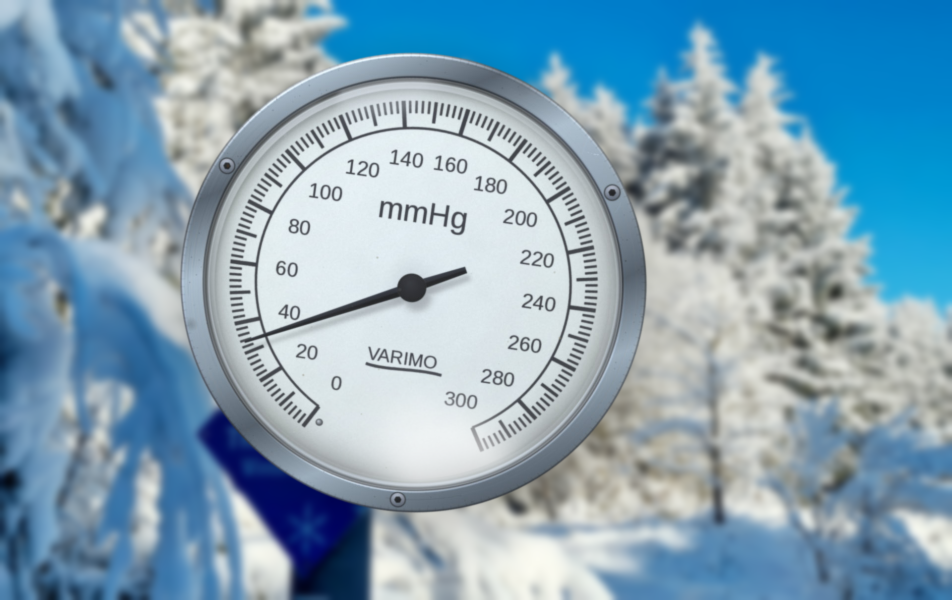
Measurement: 34 mmHg
